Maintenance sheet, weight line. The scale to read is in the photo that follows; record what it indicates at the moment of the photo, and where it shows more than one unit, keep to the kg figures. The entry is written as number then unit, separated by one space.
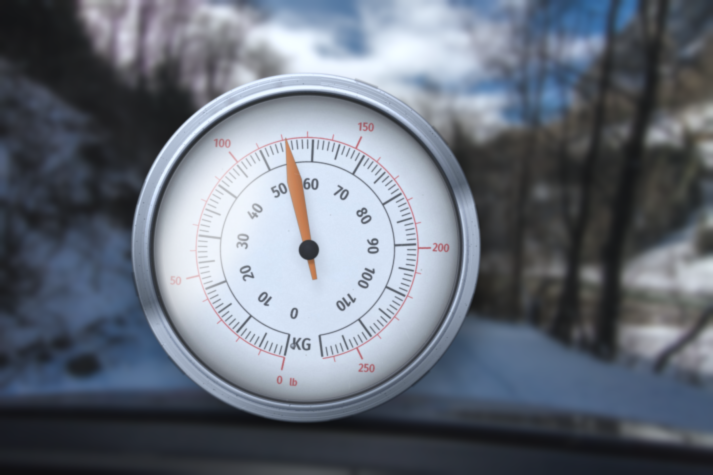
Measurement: 55 kg
